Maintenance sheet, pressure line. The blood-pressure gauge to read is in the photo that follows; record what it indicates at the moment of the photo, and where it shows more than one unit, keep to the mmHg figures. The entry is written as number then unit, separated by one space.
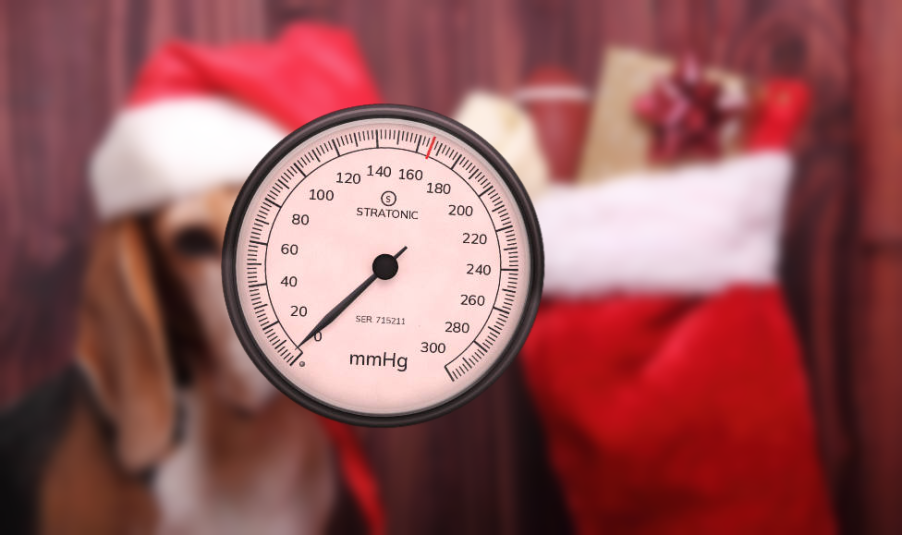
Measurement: 4 mmHg
